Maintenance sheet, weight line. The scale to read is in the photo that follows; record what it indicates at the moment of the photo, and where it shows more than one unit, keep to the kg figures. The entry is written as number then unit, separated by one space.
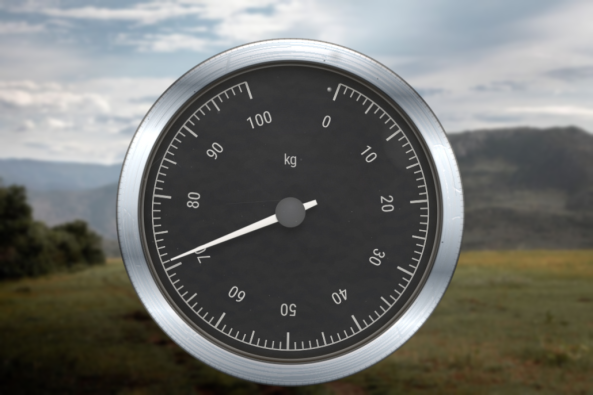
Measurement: 71 kg
